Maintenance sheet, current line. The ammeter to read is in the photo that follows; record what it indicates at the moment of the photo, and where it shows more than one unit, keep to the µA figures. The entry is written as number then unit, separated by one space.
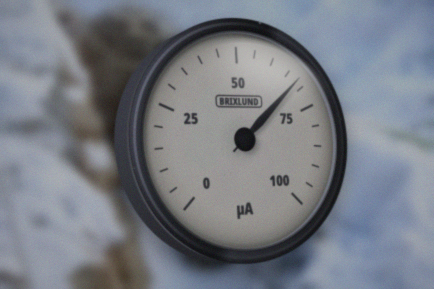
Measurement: 67.5 µA
